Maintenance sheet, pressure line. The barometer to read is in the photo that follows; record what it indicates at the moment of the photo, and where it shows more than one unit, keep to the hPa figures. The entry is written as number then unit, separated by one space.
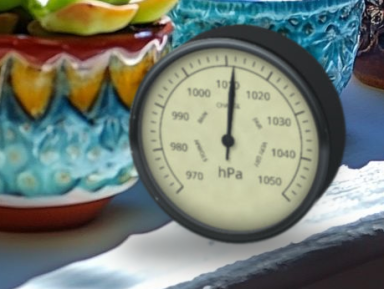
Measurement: 1012 hPa
